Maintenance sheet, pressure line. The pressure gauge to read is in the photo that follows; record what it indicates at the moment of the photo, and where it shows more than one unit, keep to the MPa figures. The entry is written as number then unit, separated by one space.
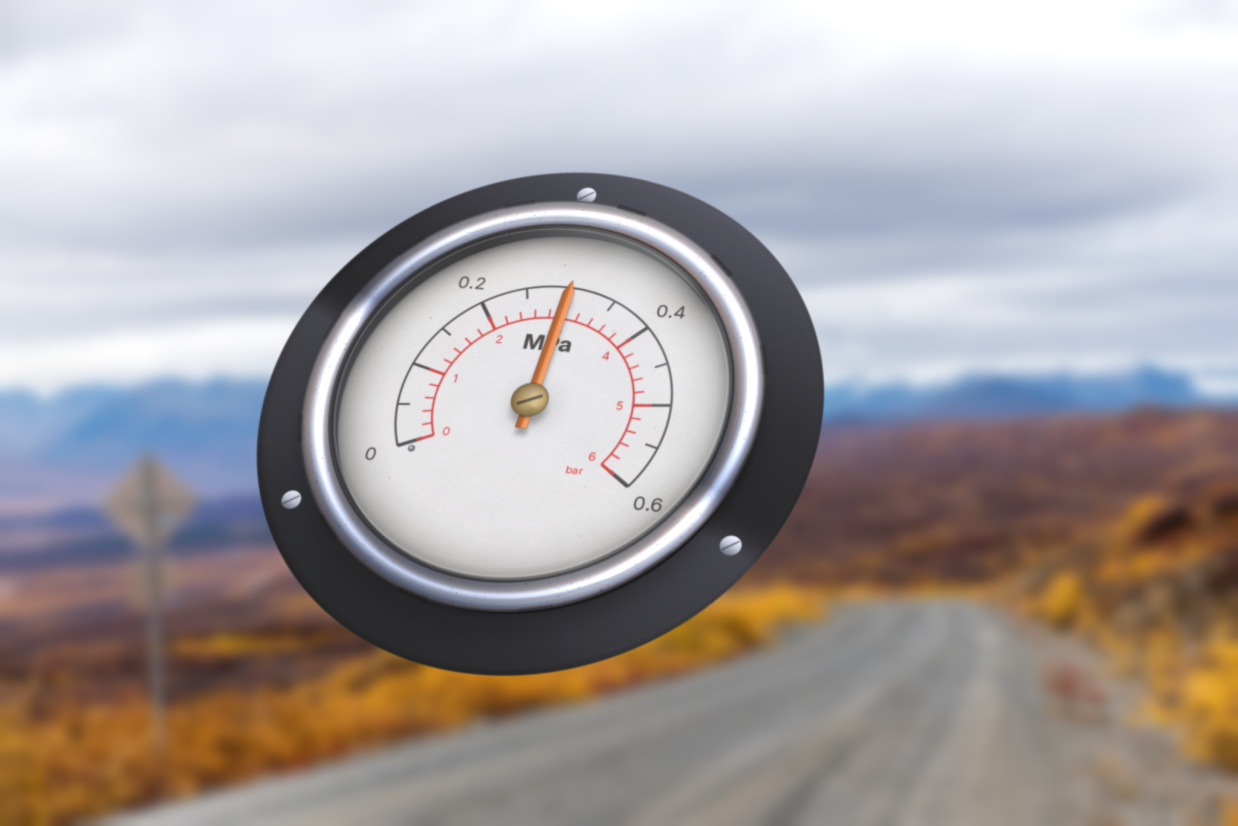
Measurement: 0.3 MPa
